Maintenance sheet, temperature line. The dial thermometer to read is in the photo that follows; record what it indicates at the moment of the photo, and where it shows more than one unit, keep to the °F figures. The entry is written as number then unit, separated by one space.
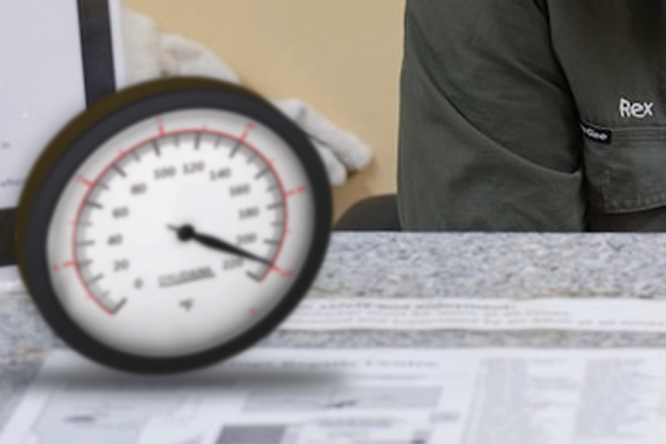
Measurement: 210 °F
